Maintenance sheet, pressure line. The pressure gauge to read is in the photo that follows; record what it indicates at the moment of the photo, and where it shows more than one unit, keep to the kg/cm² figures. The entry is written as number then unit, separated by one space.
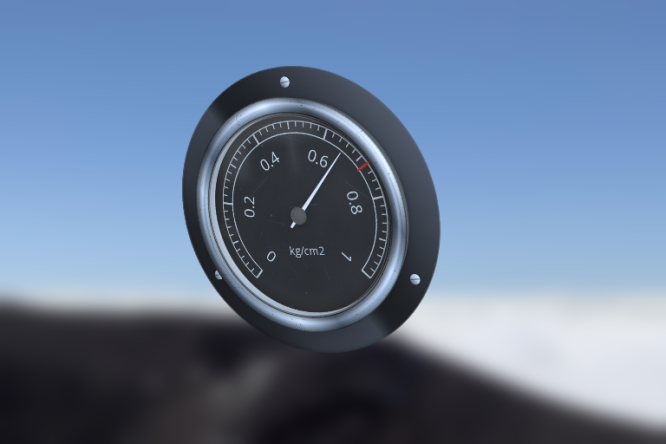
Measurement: 0.66 kg/cm²
